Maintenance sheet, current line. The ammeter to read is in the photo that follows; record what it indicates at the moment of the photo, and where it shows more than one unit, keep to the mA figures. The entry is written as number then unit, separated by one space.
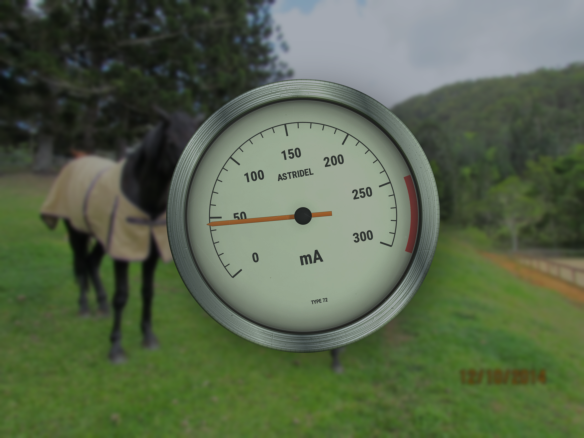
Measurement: 45 mA
